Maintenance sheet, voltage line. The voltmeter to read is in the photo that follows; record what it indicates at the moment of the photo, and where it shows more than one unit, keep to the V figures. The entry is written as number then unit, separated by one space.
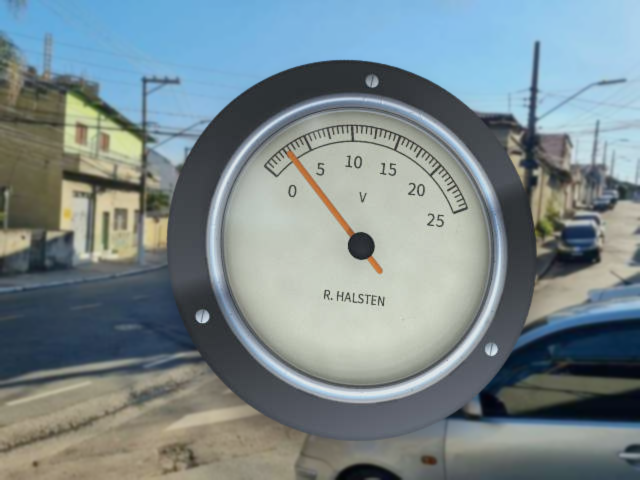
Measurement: 2.5 V
